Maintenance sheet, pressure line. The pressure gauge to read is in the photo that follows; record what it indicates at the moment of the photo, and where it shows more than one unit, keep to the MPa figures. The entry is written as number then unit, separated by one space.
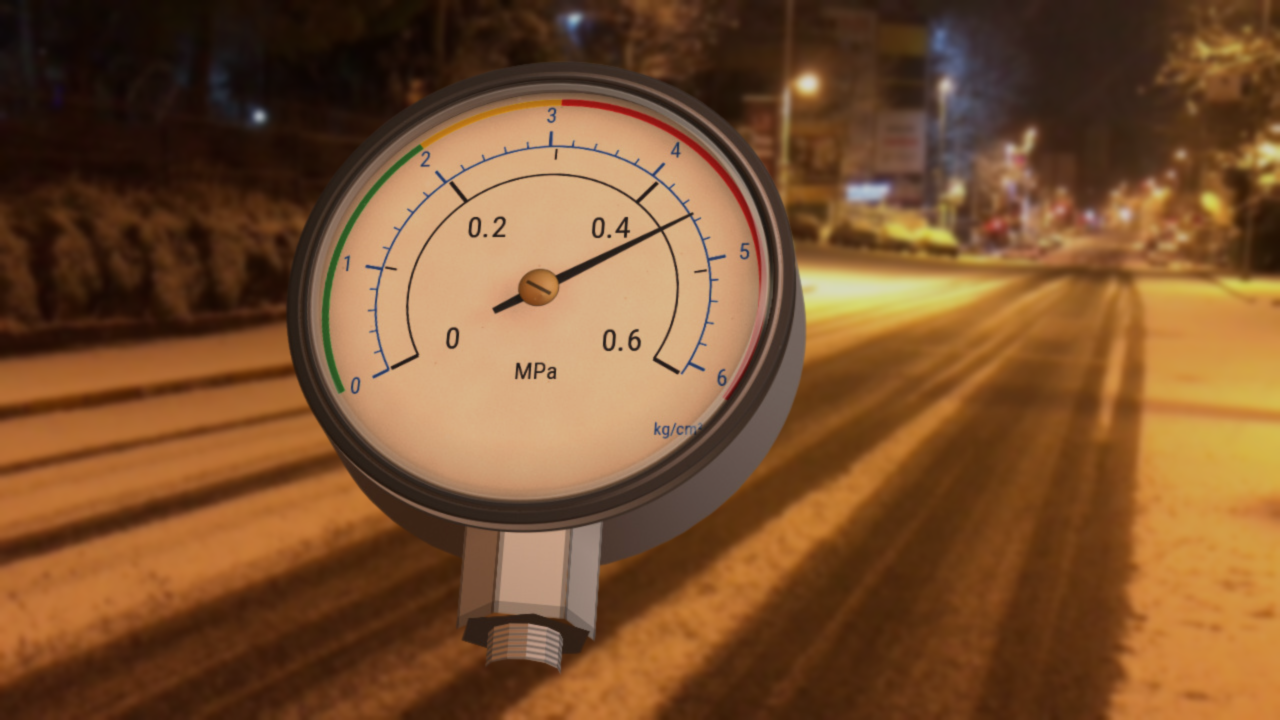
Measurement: 0.45 MPa
